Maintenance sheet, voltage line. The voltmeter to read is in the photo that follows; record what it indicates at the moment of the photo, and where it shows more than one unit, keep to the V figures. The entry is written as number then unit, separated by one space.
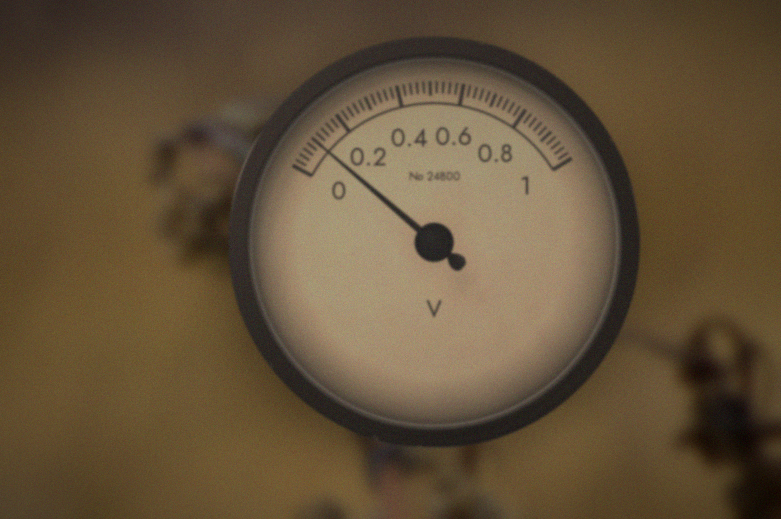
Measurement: 0.1 V
